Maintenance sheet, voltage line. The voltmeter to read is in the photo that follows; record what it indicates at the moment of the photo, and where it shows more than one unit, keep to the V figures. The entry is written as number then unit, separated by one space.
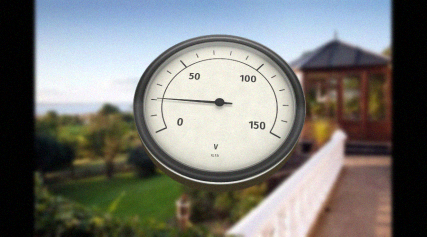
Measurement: 20 V
